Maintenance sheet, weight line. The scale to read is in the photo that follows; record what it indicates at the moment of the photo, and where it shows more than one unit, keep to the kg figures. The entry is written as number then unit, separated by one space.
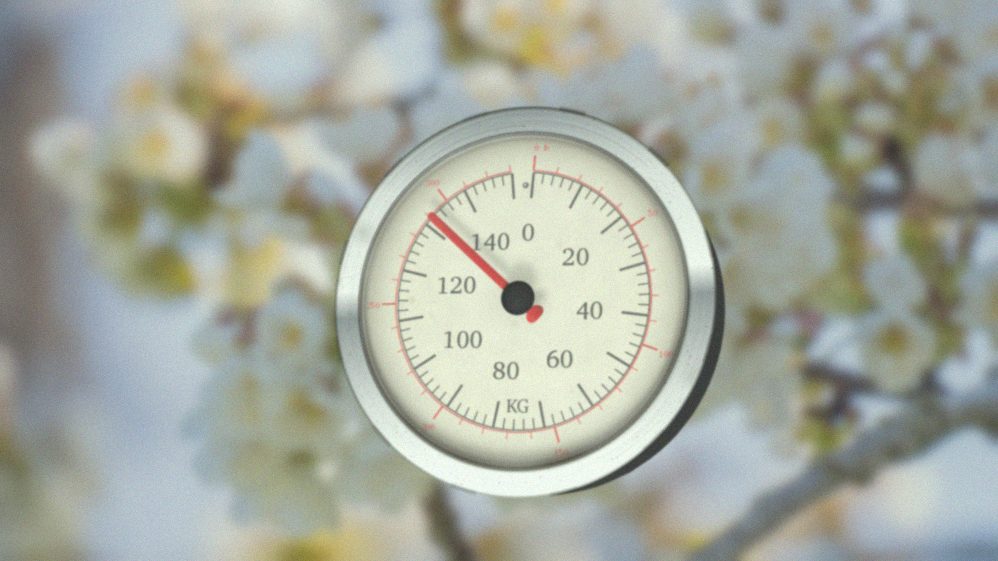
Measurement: 132 kg
